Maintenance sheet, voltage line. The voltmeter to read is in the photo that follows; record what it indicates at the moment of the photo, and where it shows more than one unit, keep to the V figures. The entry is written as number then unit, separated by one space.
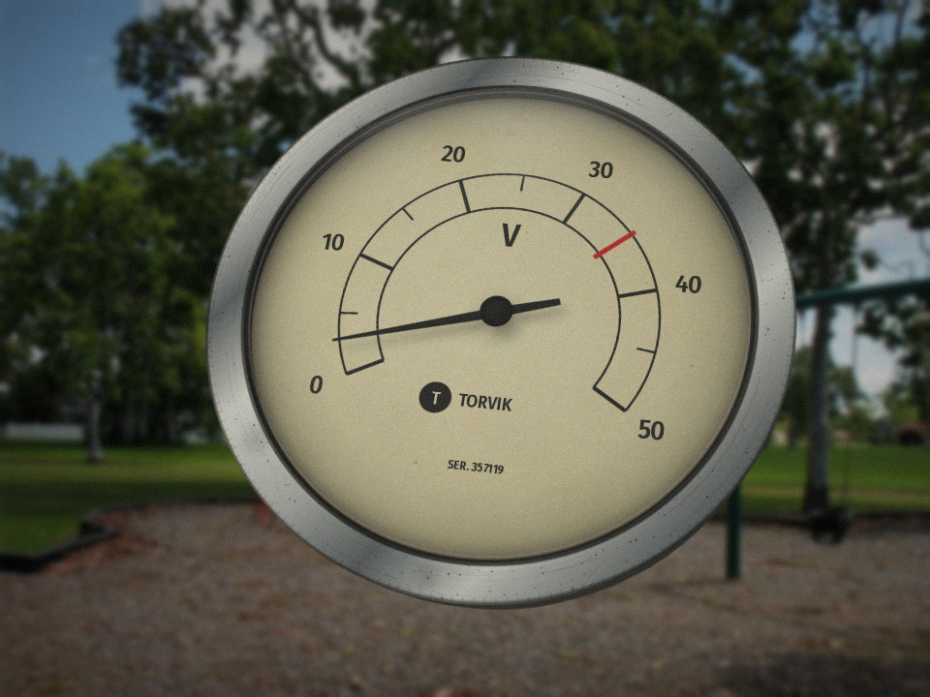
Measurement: 2.5 V
